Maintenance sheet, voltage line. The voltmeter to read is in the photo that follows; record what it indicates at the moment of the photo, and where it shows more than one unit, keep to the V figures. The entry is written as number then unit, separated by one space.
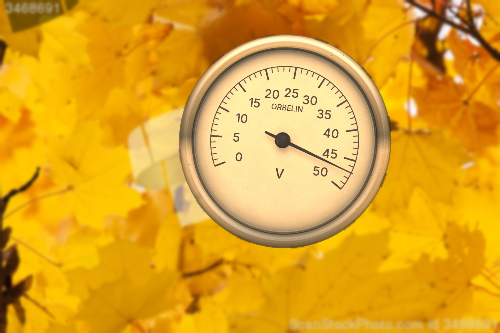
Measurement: 47 V
